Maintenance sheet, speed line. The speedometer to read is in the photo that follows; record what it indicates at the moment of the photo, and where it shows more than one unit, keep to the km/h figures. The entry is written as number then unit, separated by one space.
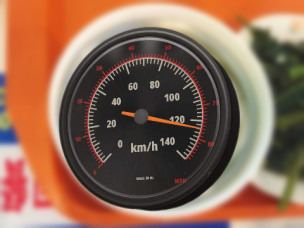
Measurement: 124 km/h
